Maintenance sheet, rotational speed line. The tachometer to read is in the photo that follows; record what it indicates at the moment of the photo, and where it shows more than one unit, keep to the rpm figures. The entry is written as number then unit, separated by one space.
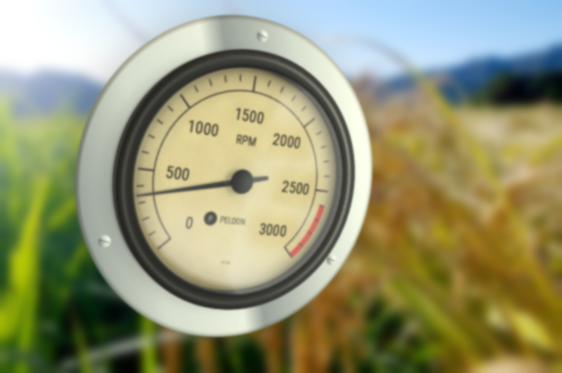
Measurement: 350 rpm
